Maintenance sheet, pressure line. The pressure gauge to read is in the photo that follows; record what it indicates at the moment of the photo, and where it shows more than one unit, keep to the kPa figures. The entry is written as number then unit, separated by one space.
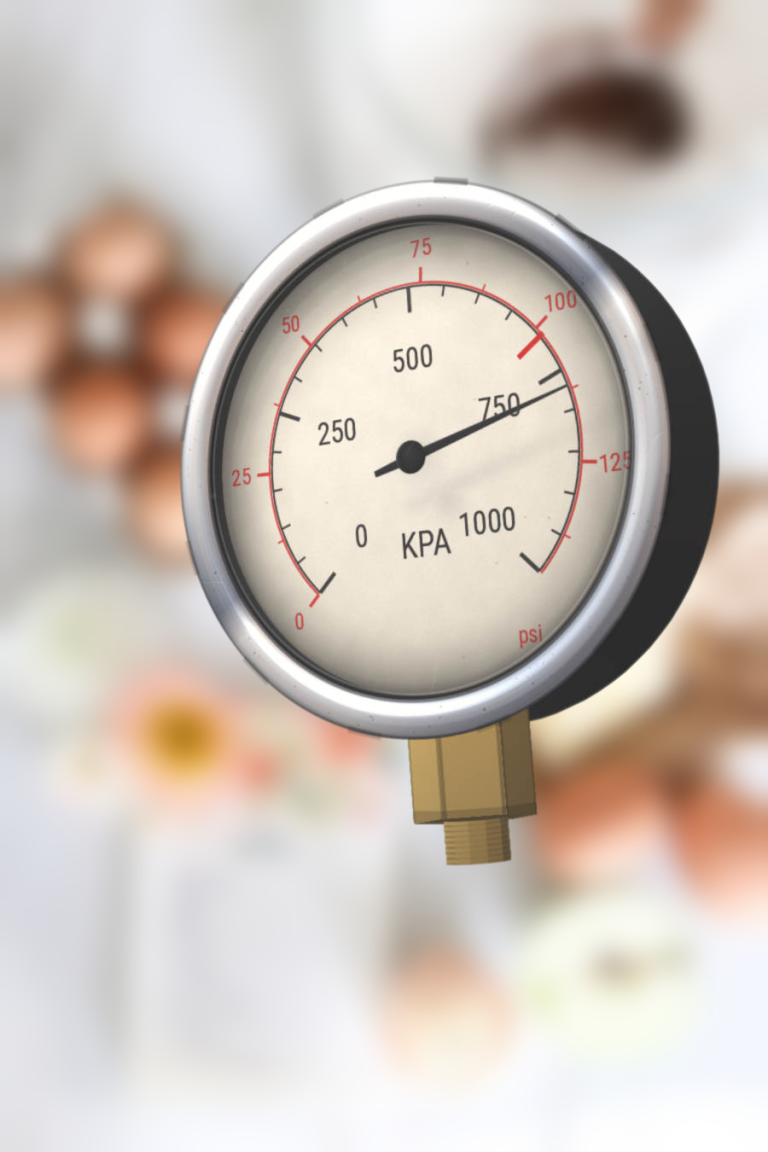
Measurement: 775 kPa
